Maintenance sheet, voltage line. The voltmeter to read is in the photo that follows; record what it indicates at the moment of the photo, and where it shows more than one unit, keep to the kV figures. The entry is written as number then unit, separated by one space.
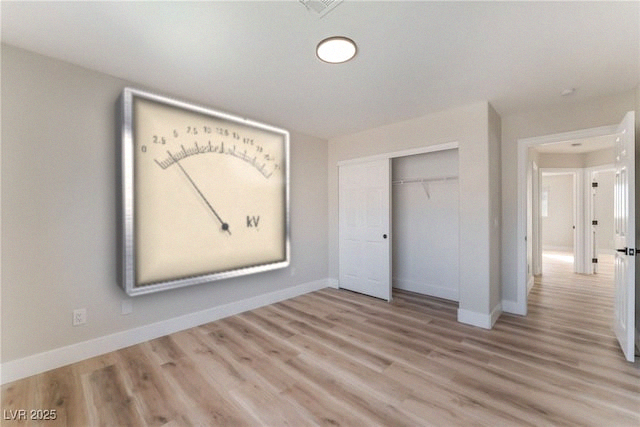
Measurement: 2.5 kV
